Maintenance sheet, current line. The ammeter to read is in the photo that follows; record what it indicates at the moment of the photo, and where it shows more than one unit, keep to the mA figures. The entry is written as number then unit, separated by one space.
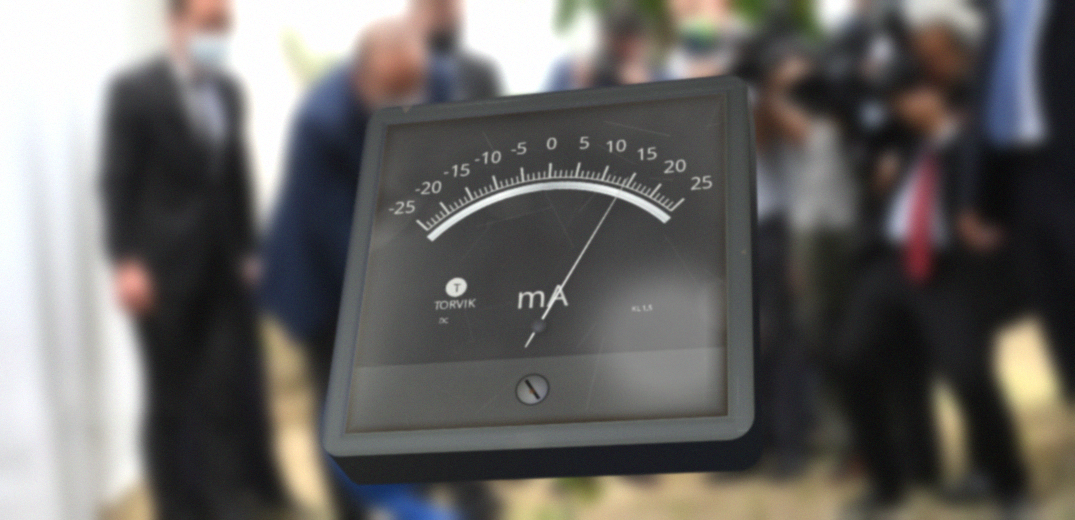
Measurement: 15 mA
